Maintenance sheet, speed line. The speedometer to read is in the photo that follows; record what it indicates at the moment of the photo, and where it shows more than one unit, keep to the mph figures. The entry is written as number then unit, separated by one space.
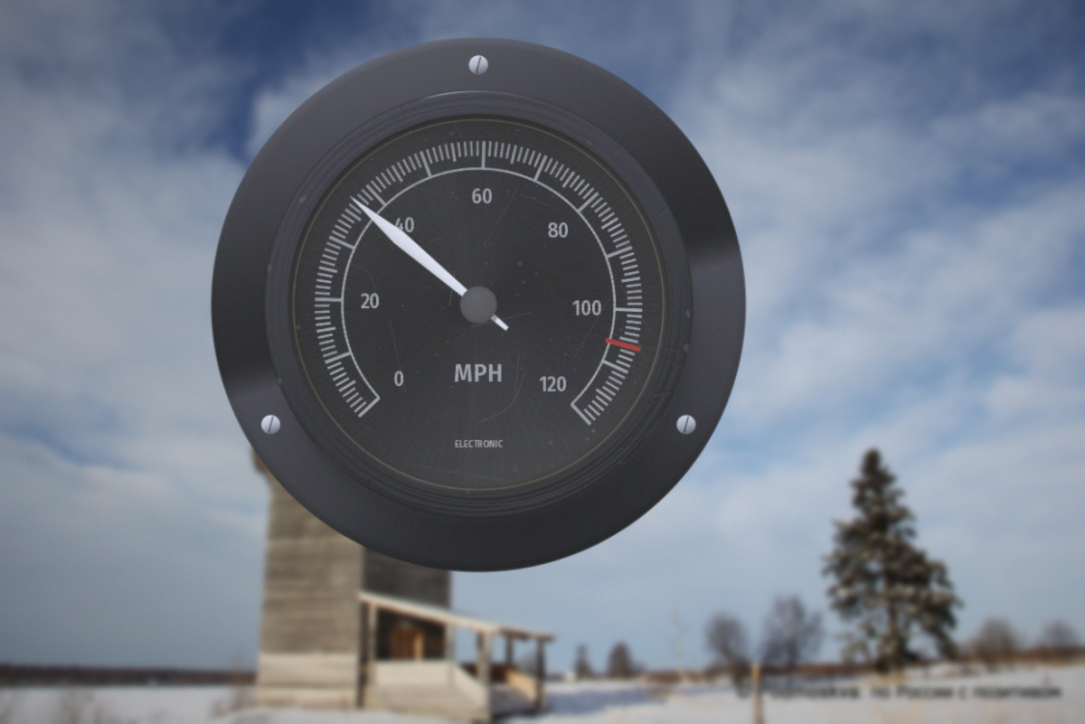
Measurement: 37 mph
